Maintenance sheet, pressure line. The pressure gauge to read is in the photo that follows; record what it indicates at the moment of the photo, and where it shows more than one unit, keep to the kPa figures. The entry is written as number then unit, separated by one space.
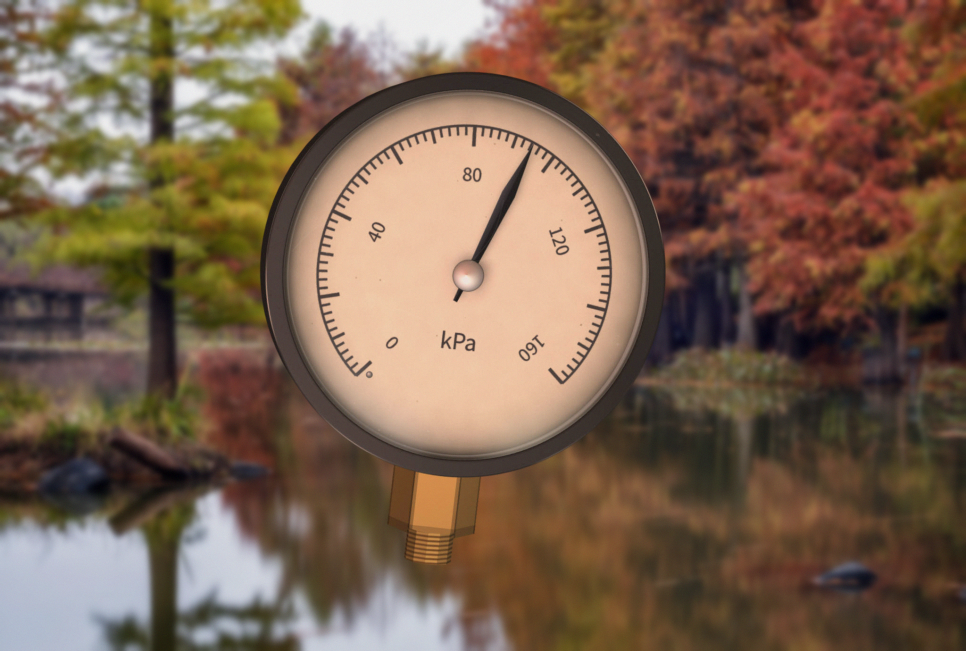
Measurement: 94 kPa
